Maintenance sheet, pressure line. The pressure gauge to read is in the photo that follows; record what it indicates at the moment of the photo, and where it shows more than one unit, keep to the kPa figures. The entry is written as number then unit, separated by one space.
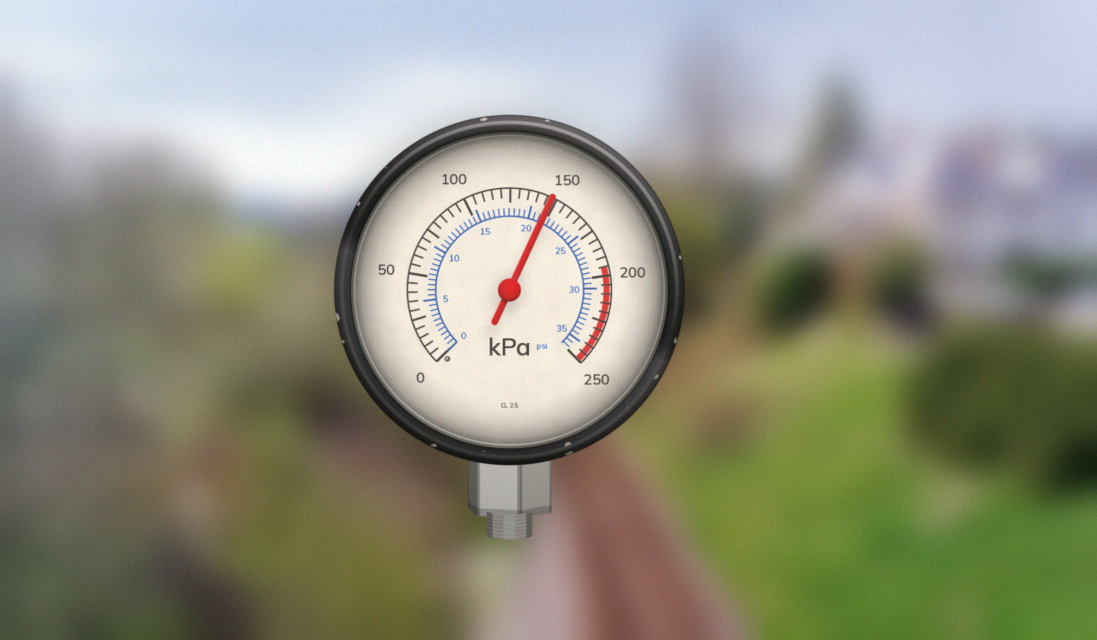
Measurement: 147.5 kPa
